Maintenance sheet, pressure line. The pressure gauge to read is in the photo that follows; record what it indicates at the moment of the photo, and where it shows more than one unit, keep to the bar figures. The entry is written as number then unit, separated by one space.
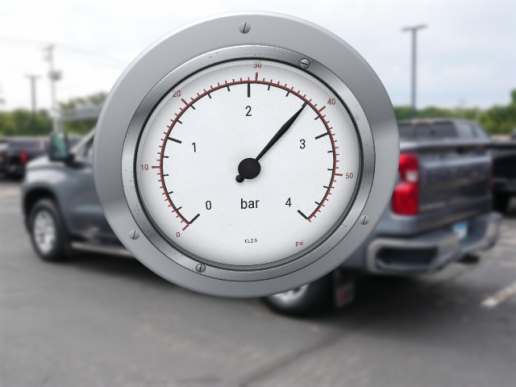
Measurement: 2.6 bar
